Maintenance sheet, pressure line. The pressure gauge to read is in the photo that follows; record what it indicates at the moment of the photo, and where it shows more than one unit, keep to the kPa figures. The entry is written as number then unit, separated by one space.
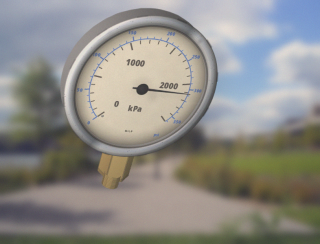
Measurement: 2100 kPa
